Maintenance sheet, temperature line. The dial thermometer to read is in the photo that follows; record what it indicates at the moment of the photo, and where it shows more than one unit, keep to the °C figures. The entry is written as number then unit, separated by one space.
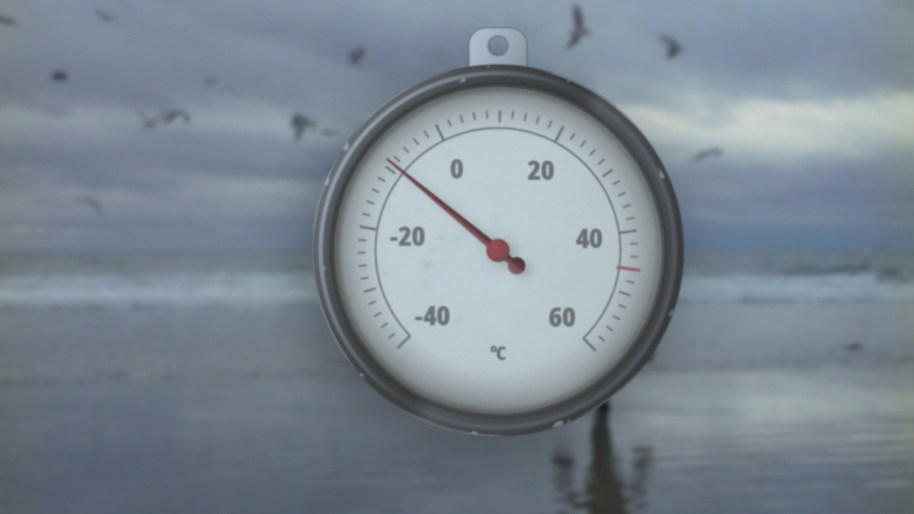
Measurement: -9 °C
